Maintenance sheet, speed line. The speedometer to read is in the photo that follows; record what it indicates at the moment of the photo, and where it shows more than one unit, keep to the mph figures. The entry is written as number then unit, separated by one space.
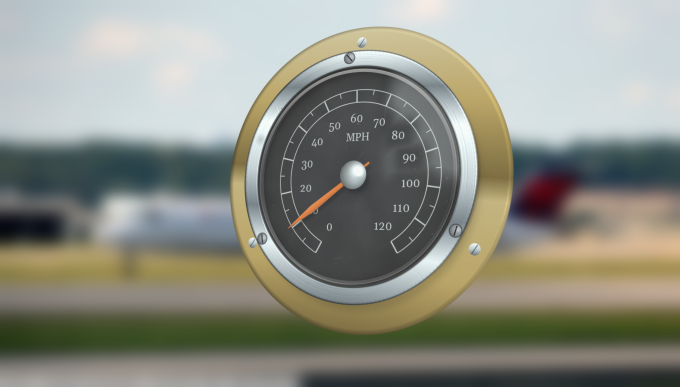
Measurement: 10 mph
